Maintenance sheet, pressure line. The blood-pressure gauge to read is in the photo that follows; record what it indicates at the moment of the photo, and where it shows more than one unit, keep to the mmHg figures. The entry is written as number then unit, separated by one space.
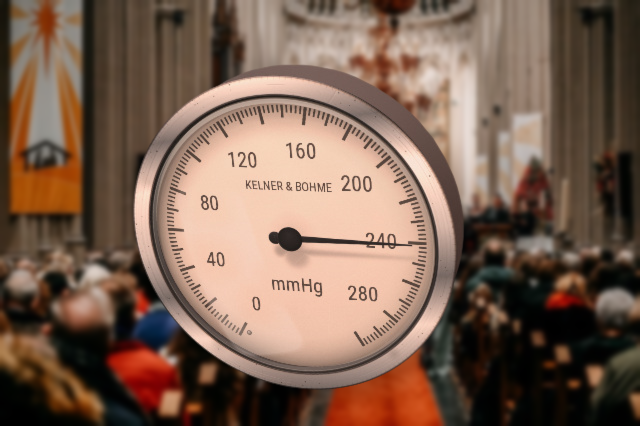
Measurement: 240 mmHg
